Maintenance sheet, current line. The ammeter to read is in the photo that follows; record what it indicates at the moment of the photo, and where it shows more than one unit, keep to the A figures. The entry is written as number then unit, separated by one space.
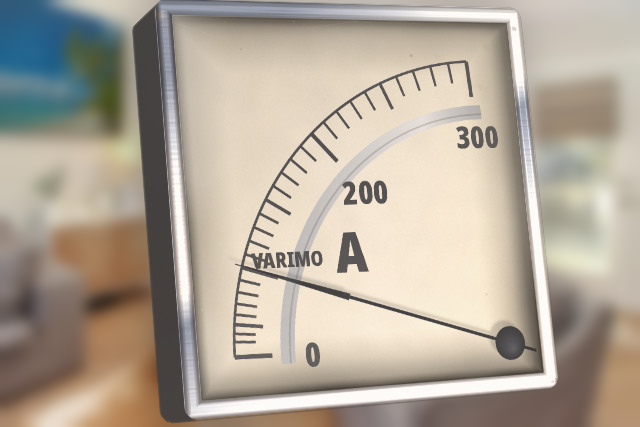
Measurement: 100 A
